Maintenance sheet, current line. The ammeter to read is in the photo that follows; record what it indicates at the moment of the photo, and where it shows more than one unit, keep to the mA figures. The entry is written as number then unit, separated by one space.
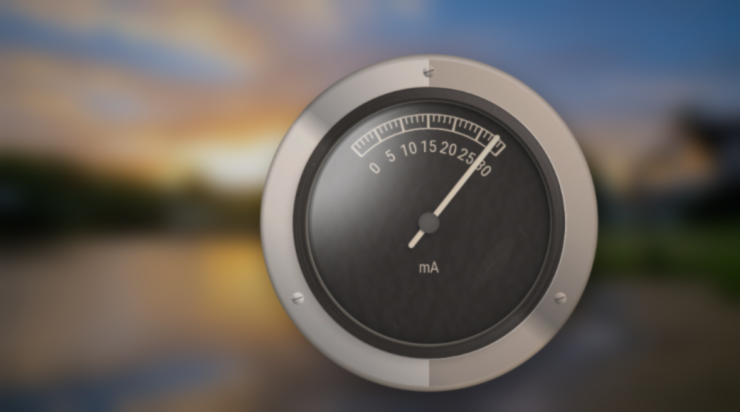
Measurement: 28 mA
